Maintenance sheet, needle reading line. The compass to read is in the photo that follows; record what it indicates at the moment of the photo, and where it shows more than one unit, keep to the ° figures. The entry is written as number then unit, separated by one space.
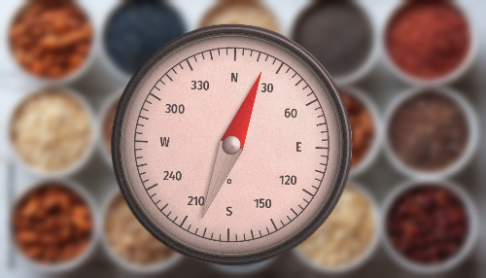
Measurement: 20 °
